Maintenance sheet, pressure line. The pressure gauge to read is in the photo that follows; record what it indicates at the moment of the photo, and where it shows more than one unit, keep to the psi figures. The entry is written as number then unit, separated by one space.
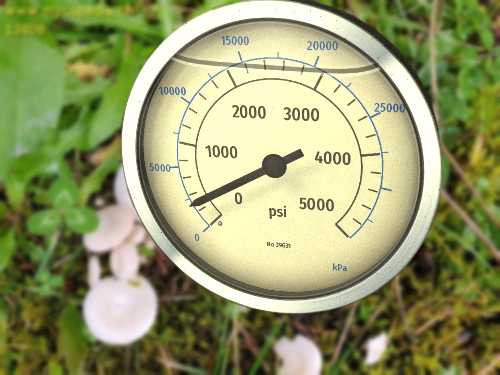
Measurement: 300 psi
